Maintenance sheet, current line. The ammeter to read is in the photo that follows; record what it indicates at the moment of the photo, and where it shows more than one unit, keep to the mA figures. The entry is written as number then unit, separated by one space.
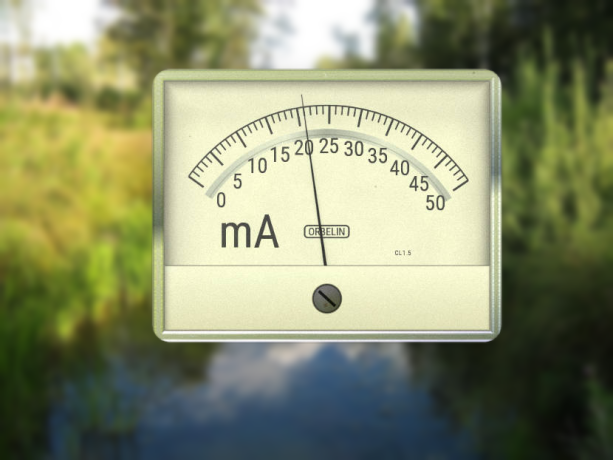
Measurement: 21 mA
